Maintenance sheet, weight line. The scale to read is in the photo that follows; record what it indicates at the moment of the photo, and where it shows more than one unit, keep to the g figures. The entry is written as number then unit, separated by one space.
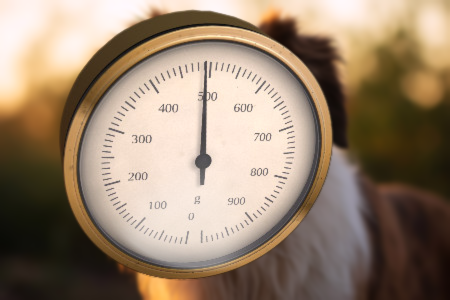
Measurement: 490 g
